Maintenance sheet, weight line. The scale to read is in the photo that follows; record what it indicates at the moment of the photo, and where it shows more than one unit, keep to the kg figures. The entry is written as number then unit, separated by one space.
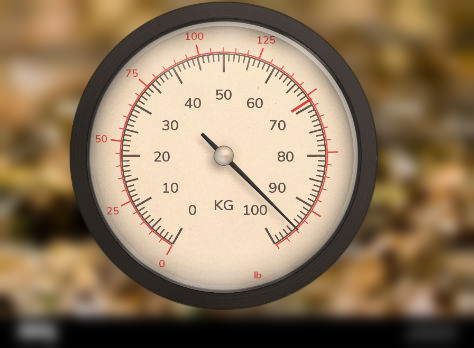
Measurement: 95 kg
